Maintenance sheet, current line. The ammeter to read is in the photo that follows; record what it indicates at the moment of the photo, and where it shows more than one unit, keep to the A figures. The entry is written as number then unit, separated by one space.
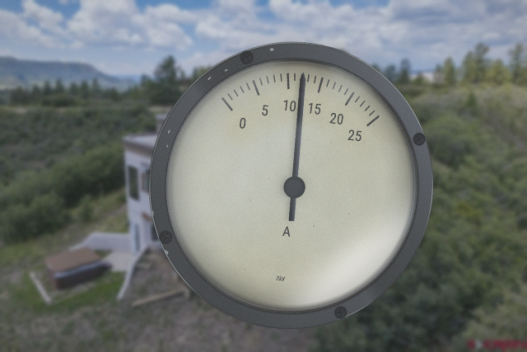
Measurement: 12 A
